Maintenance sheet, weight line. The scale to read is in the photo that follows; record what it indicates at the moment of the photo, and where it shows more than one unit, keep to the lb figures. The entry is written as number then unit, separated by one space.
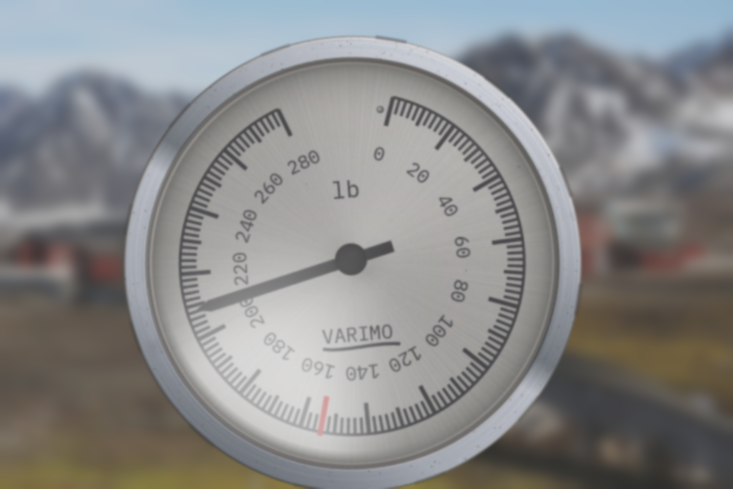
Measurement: 208 lb
